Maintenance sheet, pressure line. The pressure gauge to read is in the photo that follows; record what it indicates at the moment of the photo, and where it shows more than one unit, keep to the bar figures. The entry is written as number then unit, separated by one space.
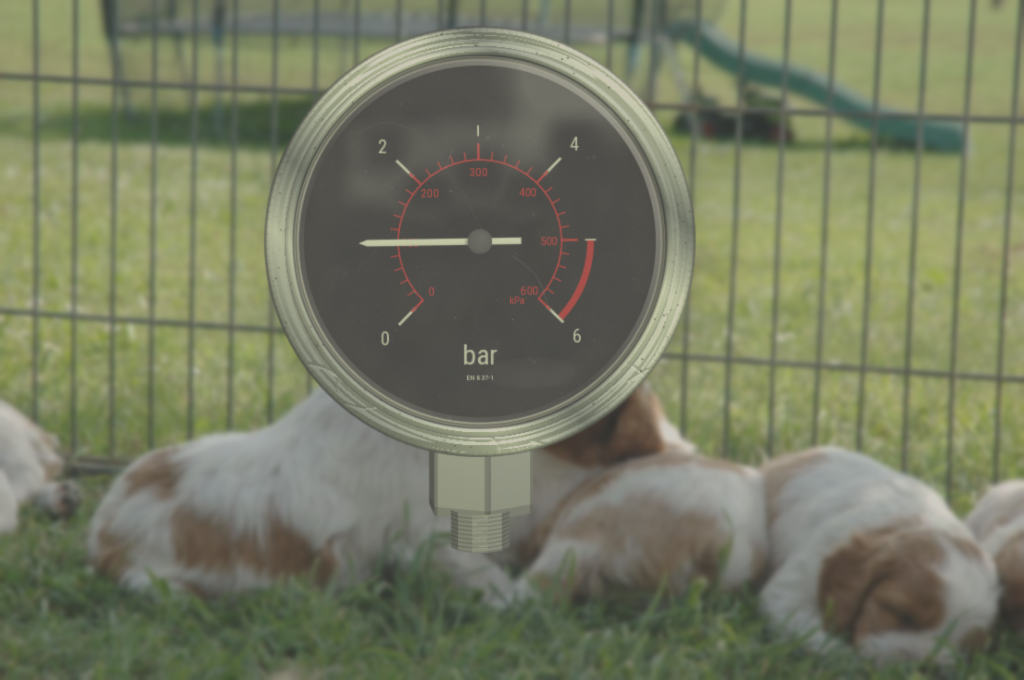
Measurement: 1 bar
